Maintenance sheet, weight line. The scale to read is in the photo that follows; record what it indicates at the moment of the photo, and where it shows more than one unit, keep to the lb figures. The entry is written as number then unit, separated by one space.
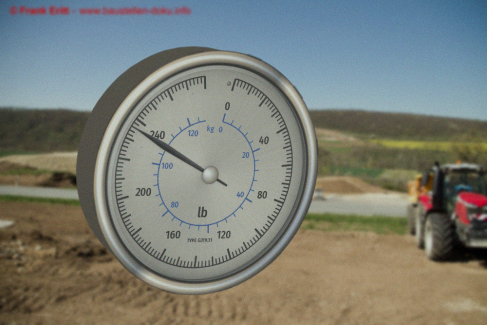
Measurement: 236 lb
